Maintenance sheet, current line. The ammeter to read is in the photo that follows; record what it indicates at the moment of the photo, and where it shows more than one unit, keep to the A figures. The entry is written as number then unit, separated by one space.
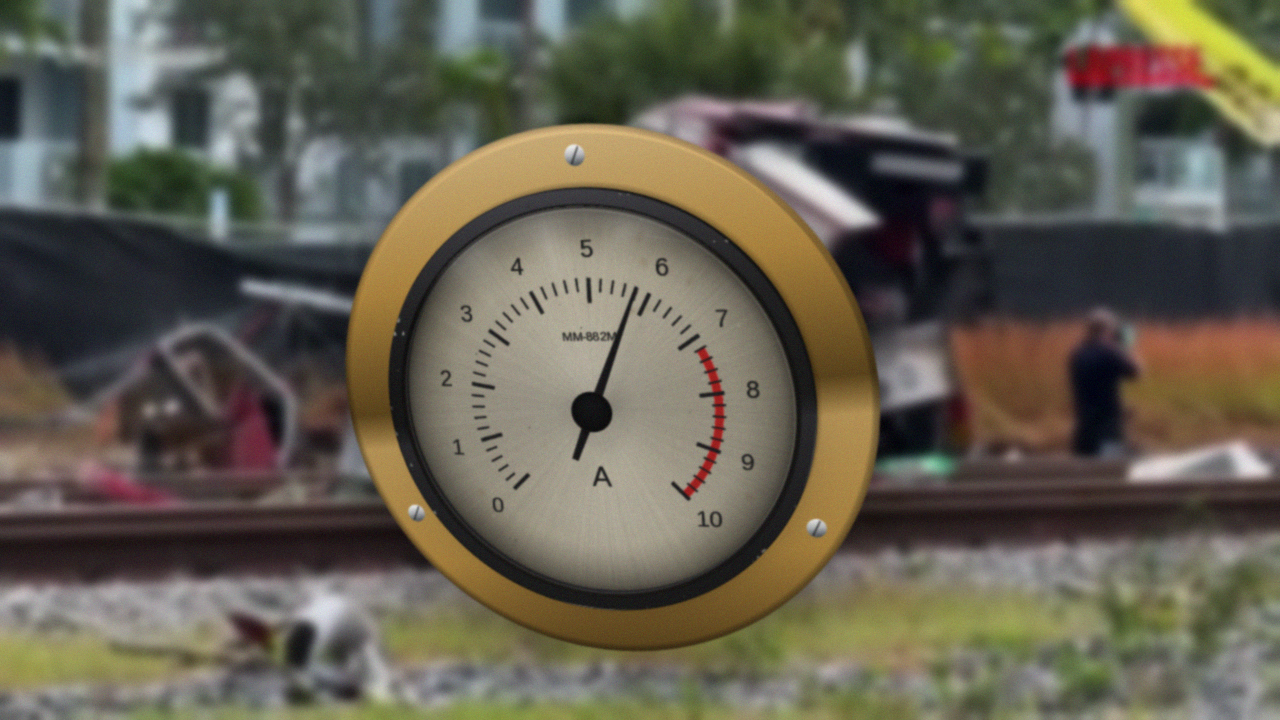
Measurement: 5.8 A
